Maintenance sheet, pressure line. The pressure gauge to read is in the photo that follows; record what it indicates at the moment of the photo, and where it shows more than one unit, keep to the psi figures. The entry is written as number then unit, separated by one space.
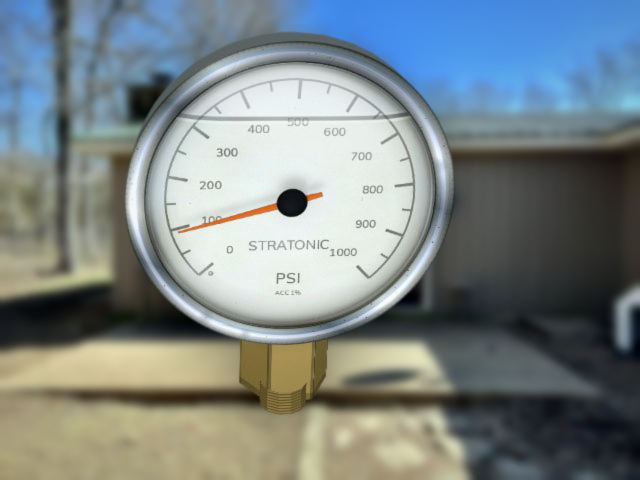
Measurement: 100 psi
